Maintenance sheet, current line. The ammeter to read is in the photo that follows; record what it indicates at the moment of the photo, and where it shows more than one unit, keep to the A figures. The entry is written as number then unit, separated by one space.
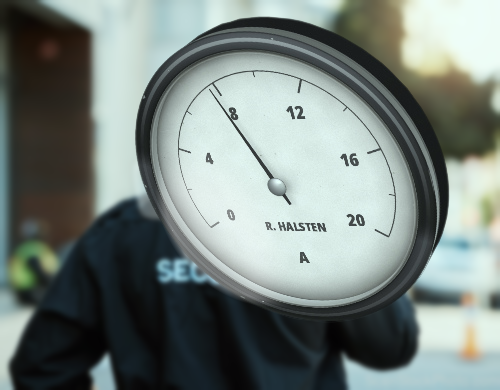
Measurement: 8 A
